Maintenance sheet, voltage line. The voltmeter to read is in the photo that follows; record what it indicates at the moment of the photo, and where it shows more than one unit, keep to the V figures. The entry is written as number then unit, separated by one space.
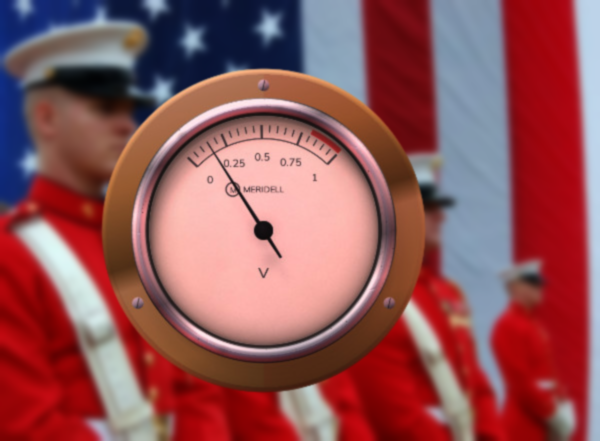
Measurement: 0.15 V
